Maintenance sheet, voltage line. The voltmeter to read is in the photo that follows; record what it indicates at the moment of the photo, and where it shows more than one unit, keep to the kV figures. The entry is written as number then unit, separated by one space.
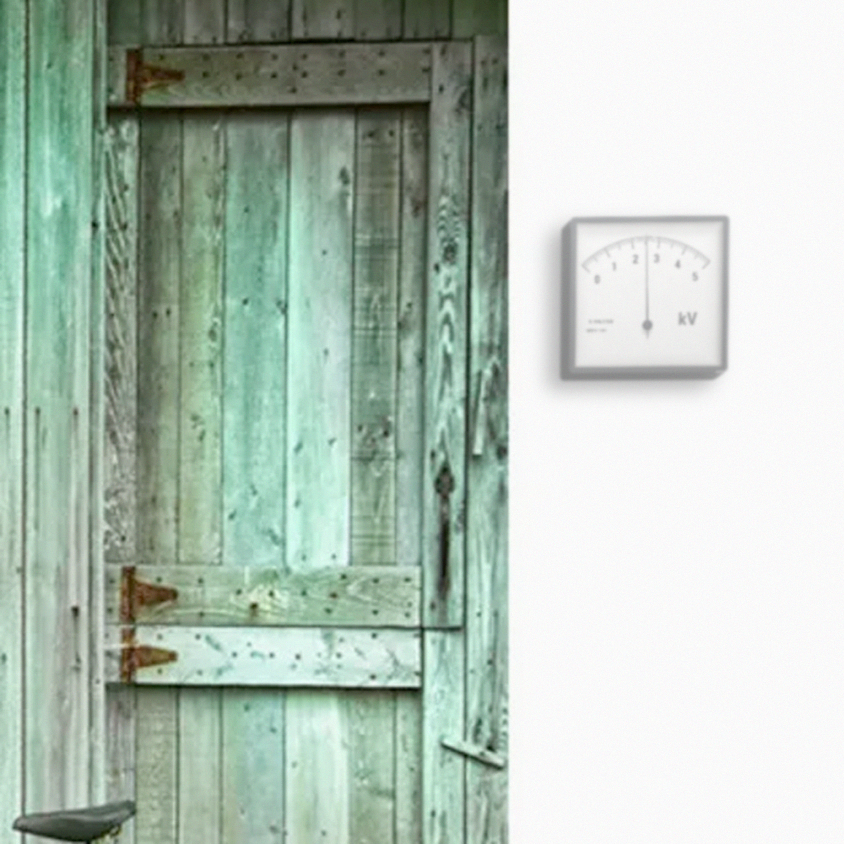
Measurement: 2.5 kV
